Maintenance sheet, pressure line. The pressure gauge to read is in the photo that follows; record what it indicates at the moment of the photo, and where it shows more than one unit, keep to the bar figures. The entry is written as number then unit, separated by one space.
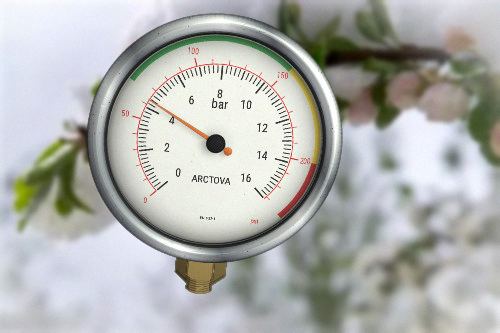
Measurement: 4.4 bar
